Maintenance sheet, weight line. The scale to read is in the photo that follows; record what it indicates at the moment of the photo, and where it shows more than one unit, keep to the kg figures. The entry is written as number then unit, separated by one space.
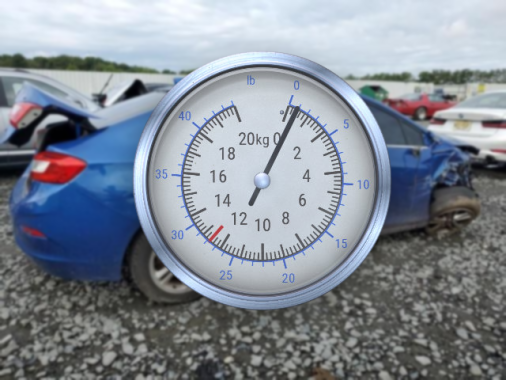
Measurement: 0.4 kg
